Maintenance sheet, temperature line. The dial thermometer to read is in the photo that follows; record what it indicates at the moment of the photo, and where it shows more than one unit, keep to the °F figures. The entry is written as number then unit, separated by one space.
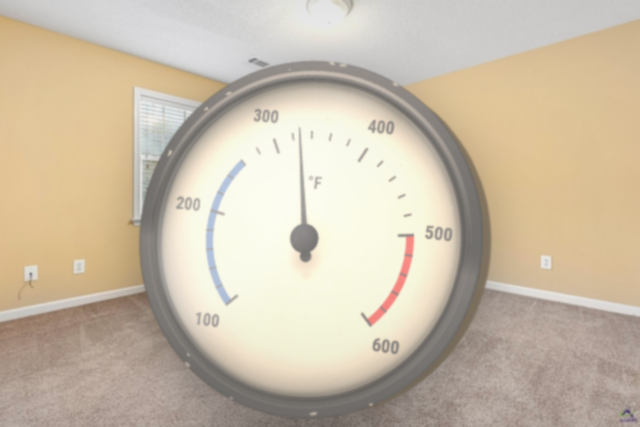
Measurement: 330 °F
